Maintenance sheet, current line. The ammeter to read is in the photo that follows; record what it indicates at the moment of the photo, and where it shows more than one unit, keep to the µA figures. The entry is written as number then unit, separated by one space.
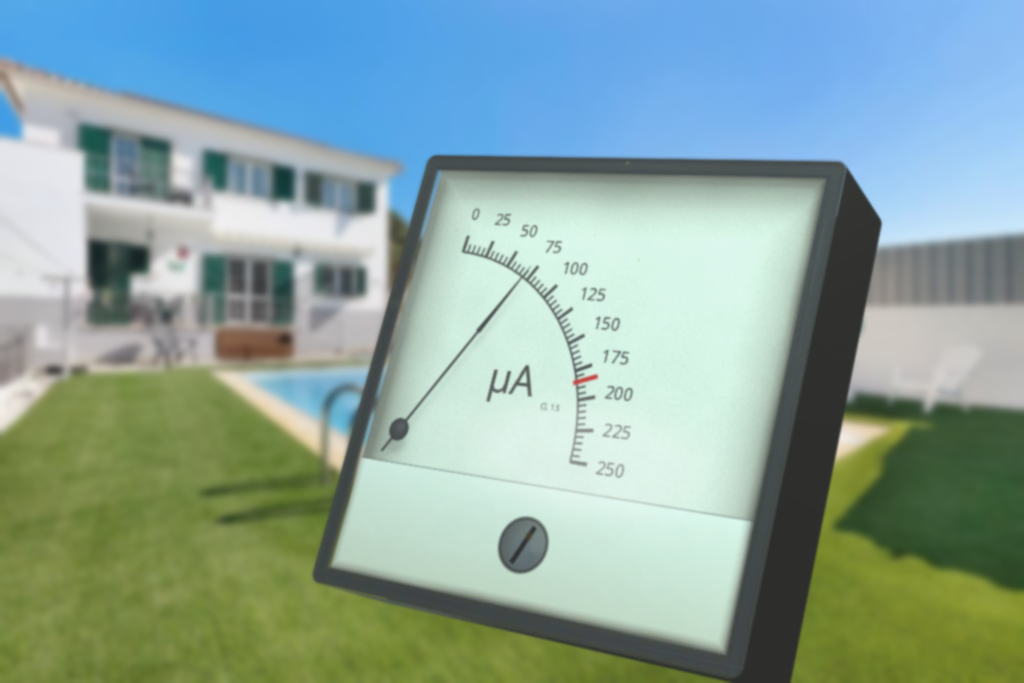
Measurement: 75 µA
